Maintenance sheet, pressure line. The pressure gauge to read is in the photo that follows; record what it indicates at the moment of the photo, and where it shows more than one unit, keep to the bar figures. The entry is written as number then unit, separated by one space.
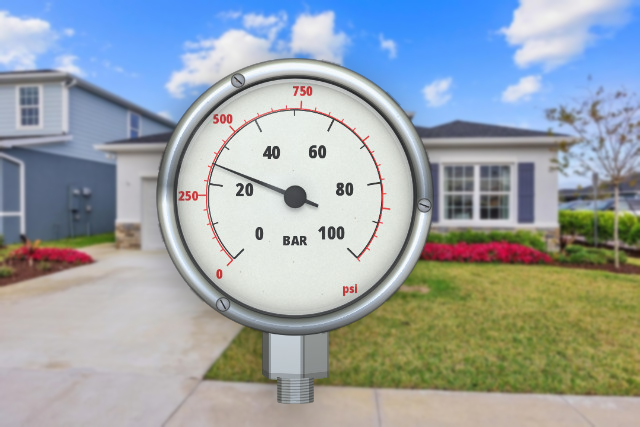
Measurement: 25 bar
